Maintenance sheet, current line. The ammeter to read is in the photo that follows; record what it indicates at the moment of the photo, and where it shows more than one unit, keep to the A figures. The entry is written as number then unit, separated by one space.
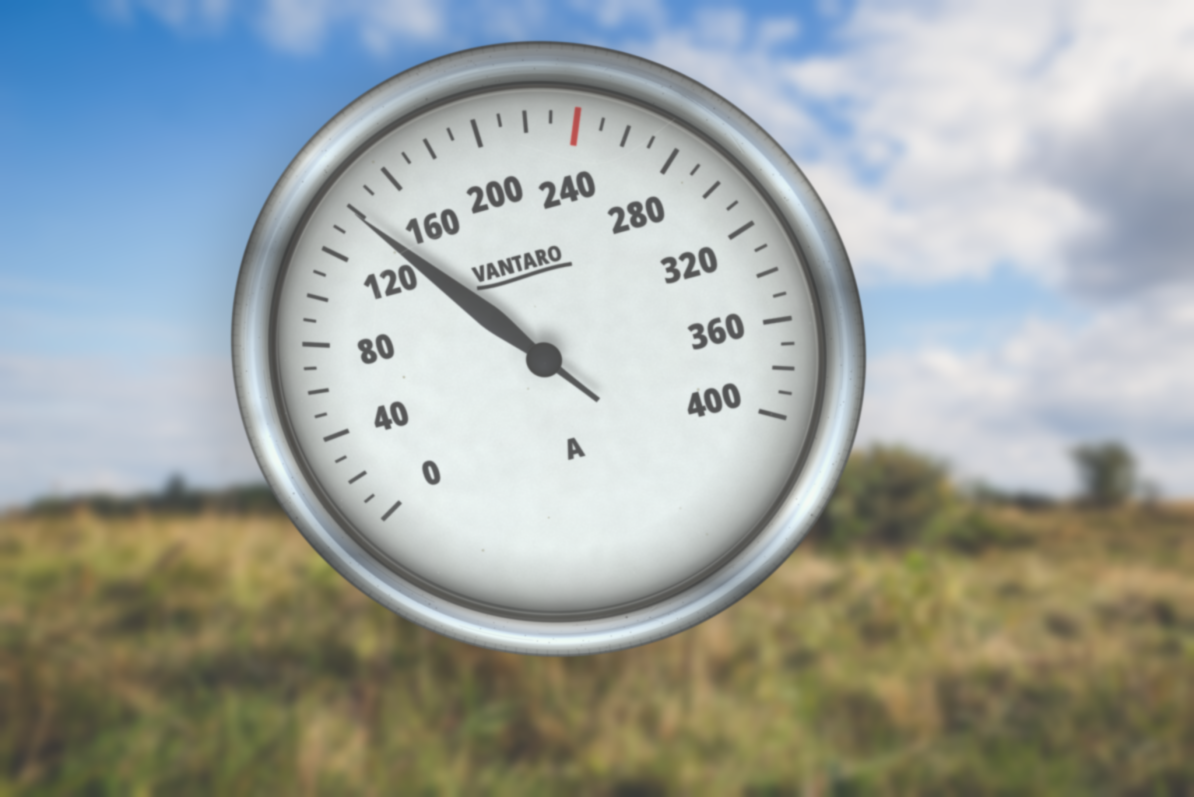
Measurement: 140 A
